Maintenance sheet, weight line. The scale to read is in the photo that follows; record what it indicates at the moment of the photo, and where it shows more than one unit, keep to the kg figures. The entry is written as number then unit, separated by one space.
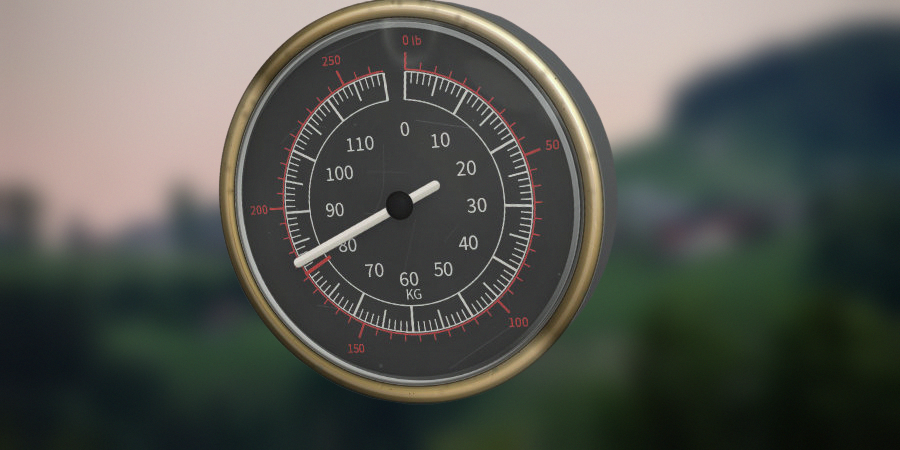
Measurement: 82 kg
